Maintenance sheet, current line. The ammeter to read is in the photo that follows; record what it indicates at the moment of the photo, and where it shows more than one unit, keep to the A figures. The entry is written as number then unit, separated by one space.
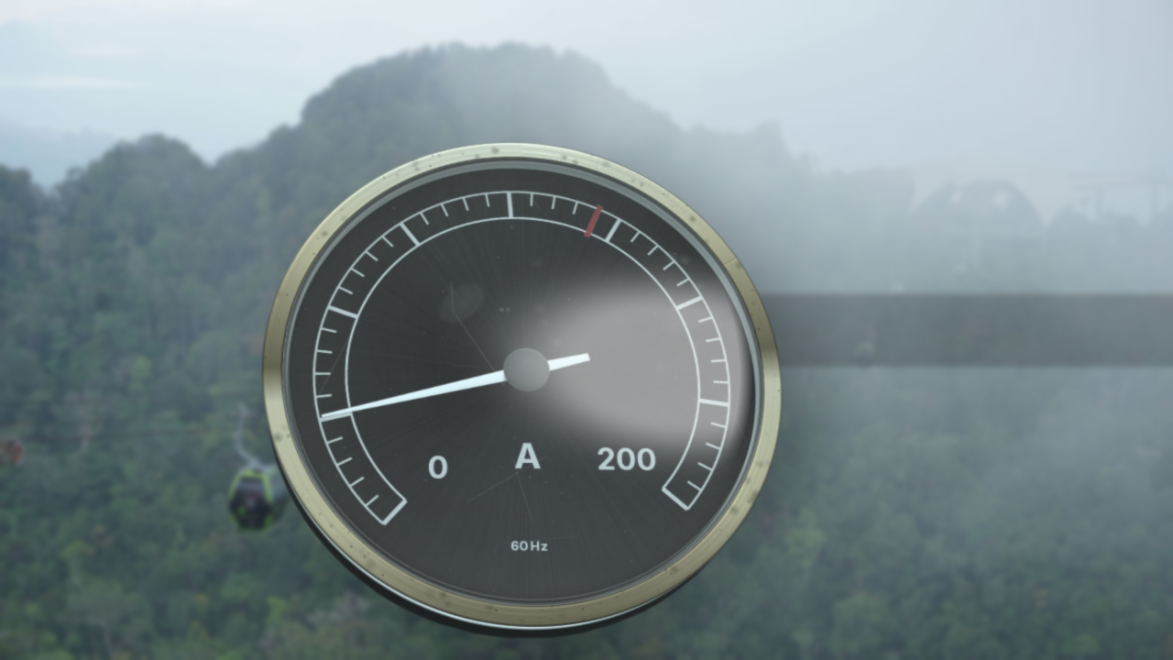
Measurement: 25 A
